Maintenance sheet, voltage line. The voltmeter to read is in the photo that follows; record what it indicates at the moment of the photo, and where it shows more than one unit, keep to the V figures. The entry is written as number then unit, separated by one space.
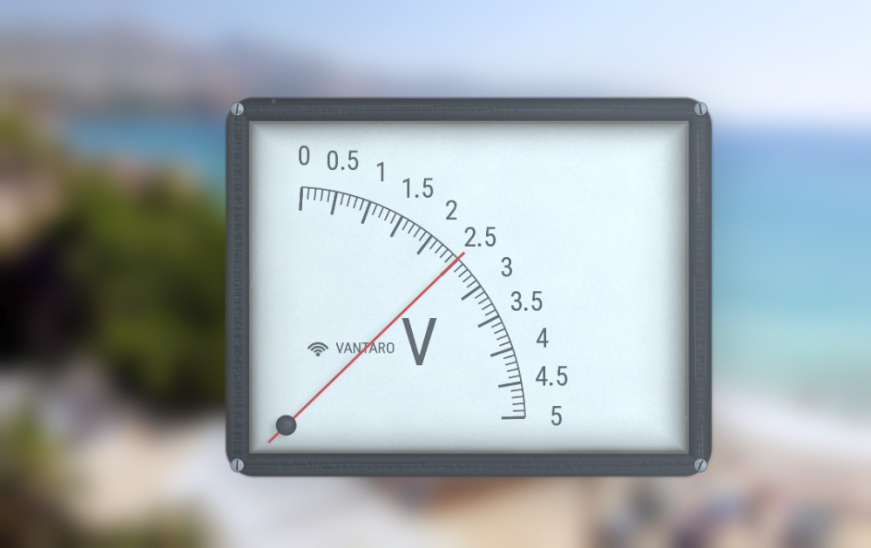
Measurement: 2.5 V
